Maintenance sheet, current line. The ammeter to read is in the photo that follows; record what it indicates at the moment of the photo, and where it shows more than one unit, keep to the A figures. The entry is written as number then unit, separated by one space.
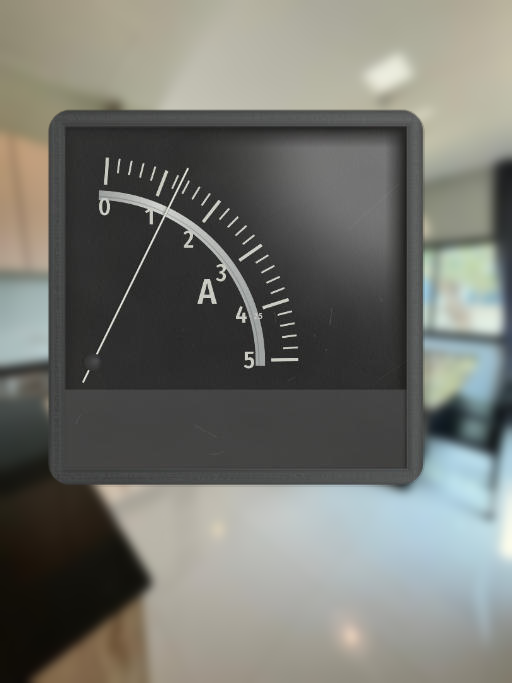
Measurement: 1.3 A
